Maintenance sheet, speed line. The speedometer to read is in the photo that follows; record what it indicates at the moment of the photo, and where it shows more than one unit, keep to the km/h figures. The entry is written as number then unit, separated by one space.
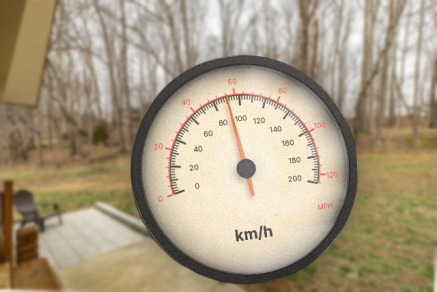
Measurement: 90 km/h
